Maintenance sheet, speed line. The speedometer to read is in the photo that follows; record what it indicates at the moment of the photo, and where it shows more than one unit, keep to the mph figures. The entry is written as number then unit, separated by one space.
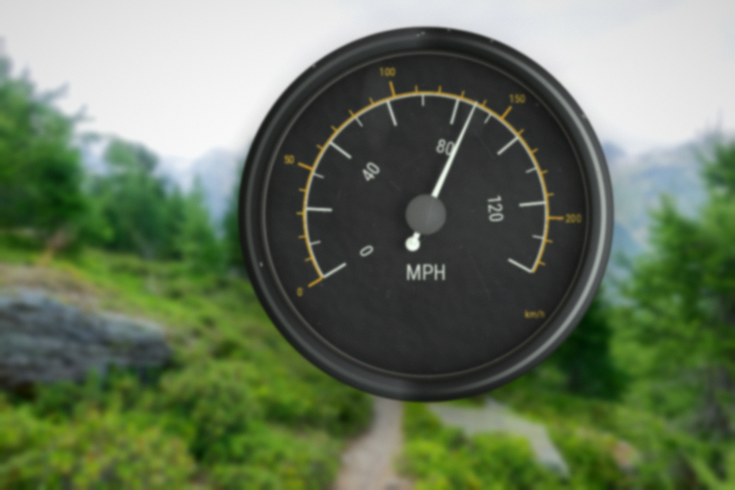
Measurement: 85 mph
